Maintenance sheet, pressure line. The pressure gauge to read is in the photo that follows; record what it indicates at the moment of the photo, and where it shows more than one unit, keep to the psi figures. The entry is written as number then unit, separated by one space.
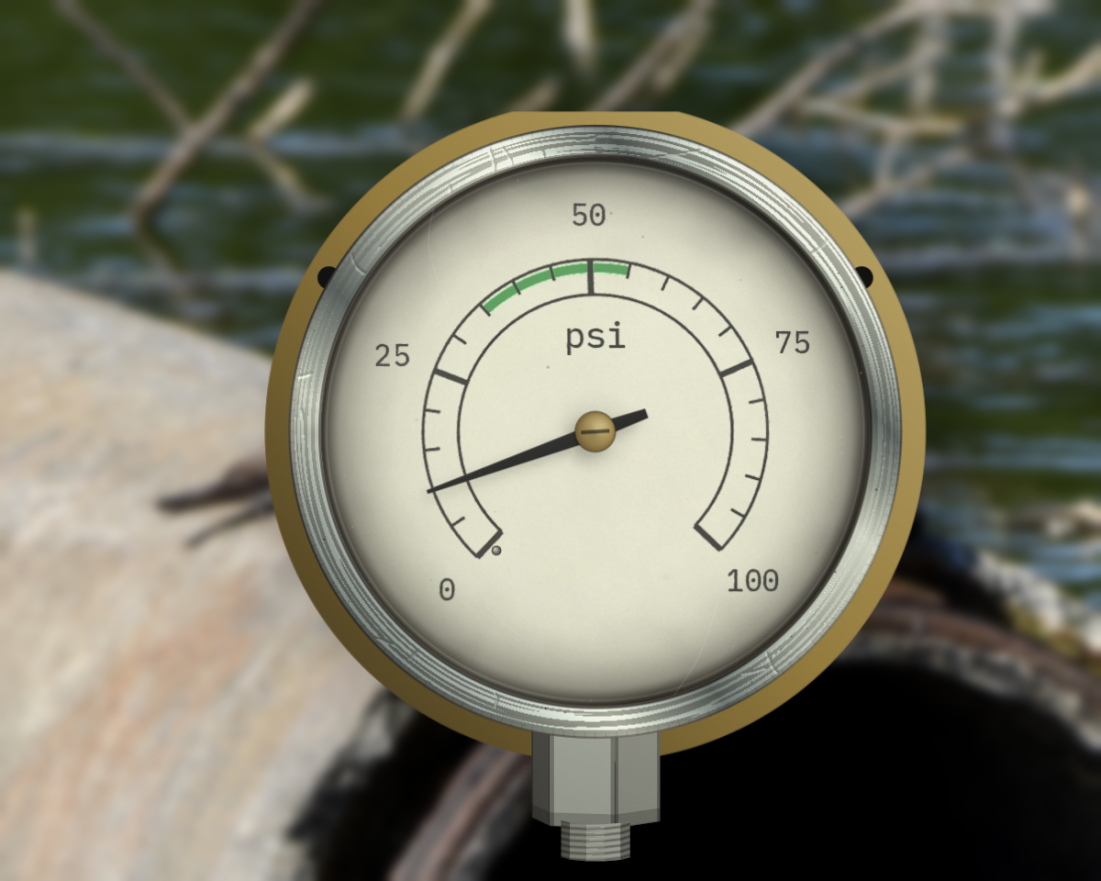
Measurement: 10 psi
